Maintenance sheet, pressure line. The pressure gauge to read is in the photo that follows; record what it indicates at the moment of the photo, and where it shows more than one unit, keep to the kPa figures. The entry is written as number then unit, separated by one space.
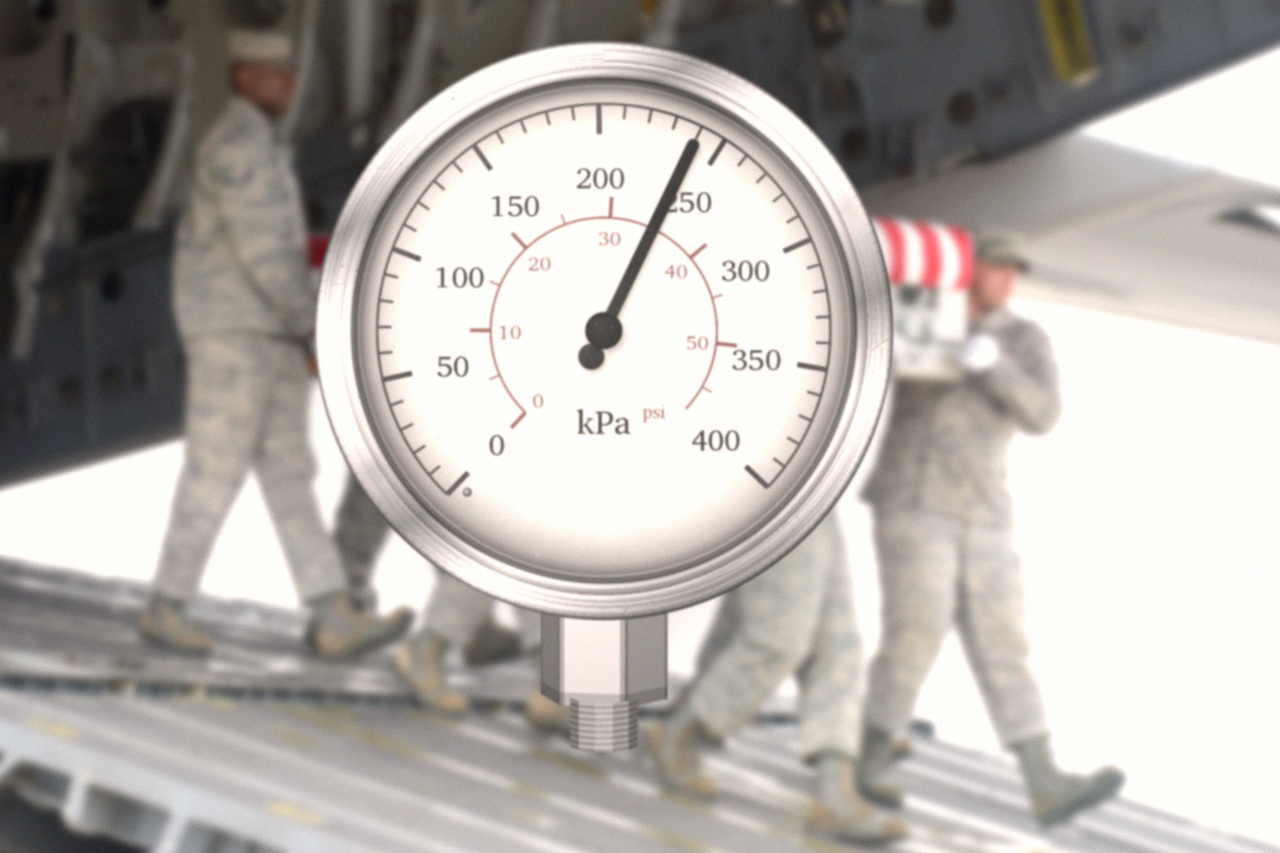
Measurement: 240 kPa
